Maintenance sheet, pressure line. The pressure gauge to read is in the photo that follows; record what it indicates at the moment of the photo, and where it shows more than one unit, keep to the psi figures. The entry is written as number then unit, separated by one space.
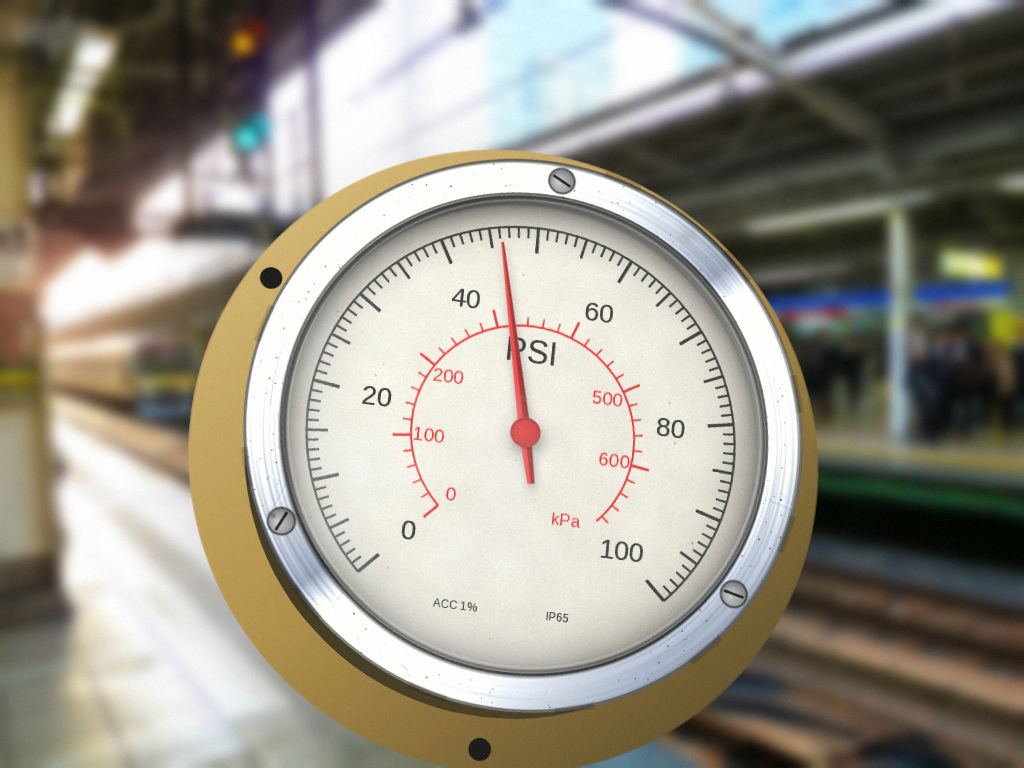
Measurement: 46 psi
